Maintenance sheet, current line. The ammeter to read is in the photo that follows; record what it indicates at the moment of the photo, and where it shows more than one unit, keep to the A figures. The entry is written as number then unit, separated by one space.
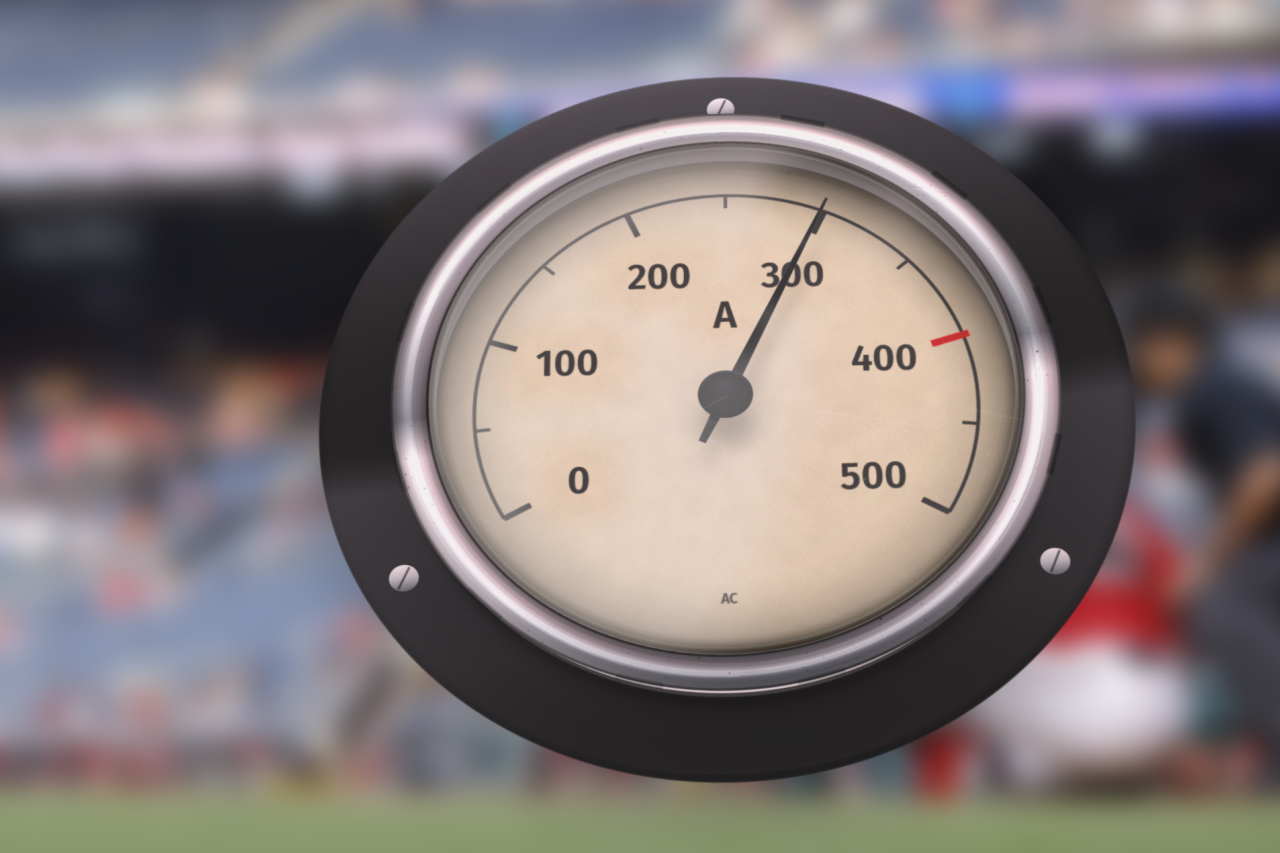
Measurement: 300 A
